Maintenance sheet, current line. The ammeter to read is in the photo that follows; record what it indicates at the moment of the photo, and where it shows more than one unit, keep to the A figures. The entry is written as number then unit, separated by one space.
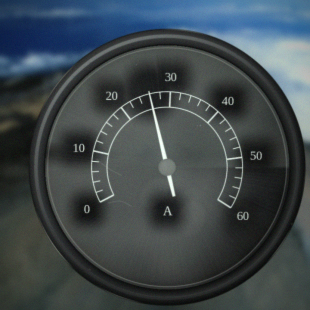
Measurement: 26 A
